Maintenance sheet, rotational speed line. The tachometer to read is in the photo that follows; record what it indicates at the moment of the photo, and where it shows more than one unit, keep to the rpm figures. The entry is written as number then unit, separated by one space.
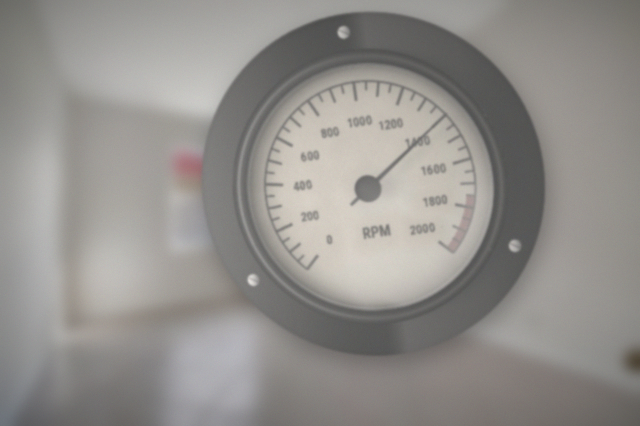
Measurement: 1400 rpm
